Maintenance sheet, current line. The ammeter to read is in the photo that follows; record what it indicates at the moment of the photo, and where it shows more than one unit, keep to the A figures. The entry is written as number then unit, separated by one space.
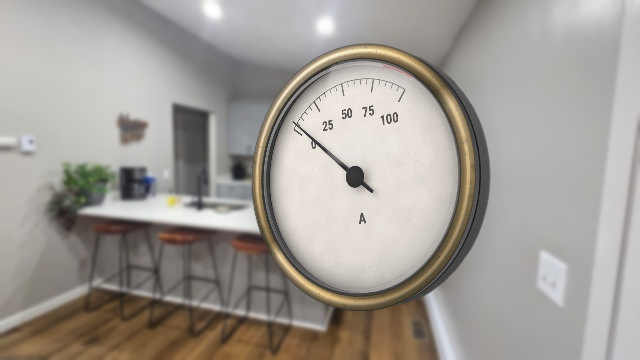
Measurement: 5 A
